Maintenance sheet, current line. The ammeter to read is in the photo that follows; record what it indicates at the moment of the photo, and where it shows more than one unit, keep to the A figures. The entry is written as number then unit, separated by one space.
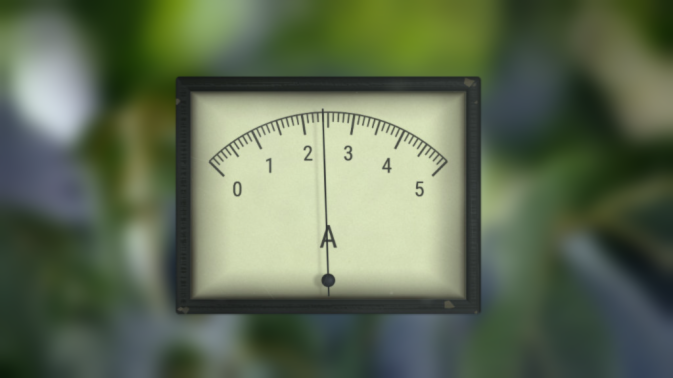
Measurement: 2.4 A
